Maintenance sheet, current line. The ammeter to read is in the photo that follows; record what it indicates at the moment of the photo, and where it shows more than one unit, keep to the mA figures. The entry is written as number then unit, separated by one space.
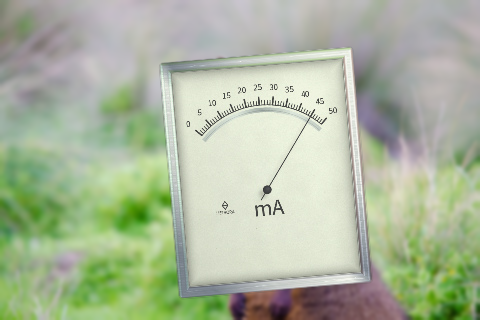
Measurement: 45 mA
